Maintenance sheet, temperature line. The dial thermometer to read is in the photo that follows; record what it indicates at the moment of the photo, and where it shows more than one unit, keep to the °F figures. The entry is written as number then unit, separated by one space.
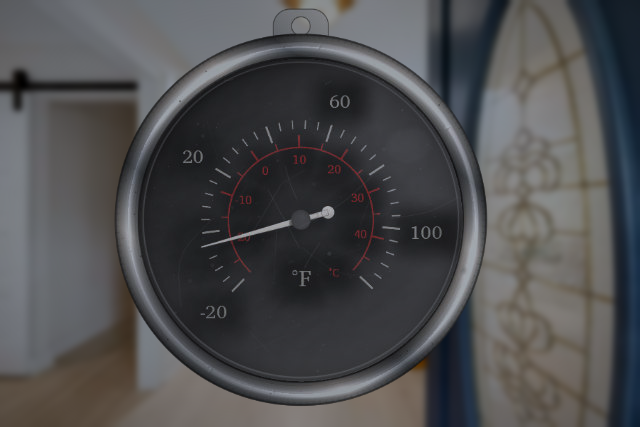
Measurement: -4 °F
